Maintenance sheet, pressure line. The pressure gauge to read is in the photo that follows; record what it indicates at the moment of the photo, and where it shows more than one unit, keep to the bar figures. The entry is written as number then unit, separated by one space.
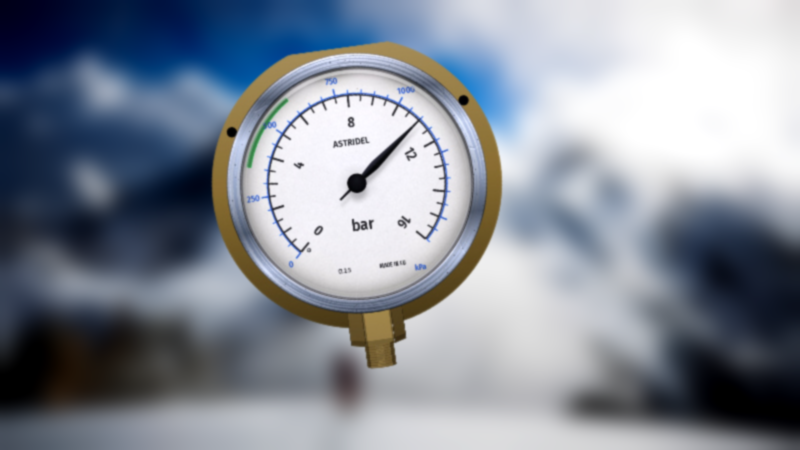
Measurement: 11 bar
